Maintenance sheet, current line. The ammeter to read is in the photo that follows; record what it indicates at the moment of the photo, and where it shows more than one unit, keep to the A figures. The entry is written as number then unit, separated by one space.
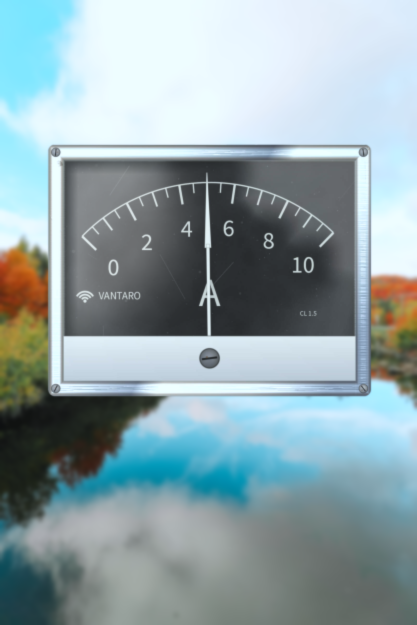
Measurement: 5 A
